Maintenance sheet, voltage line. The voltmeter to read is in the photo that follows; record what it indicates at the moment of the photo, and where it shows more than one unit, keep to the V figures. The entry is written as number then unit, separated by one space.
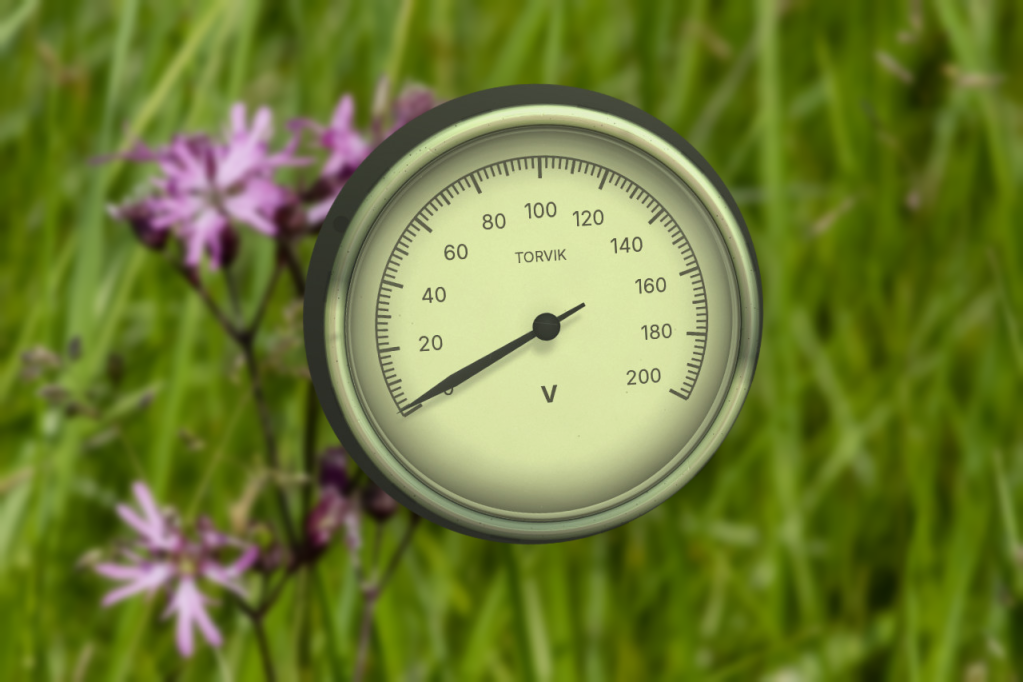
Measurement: 2 V
